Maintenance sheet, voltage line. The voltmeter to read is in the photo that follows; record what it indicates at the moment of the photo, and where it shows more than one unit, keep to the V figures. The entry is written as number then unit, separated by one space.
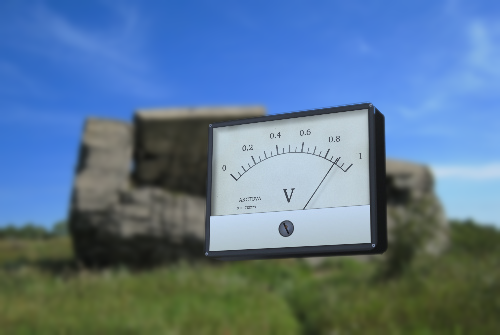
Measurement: 0.9 V
